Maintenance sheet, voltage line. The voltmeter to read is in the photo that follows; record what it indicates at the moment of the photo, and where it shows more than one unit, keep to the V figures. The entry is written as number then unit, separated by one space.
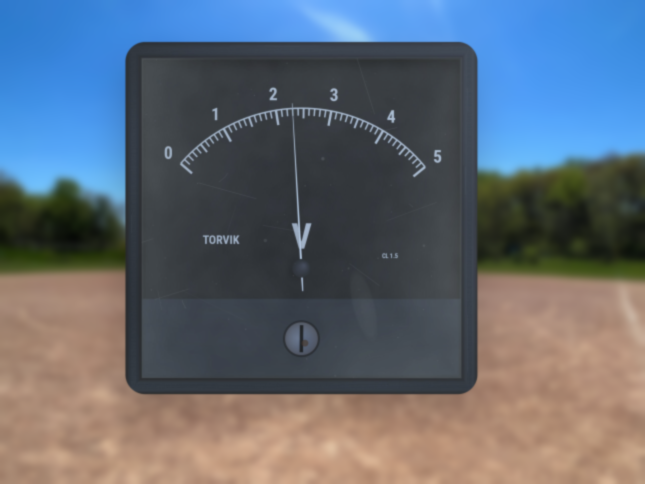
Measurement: 2.3 V
